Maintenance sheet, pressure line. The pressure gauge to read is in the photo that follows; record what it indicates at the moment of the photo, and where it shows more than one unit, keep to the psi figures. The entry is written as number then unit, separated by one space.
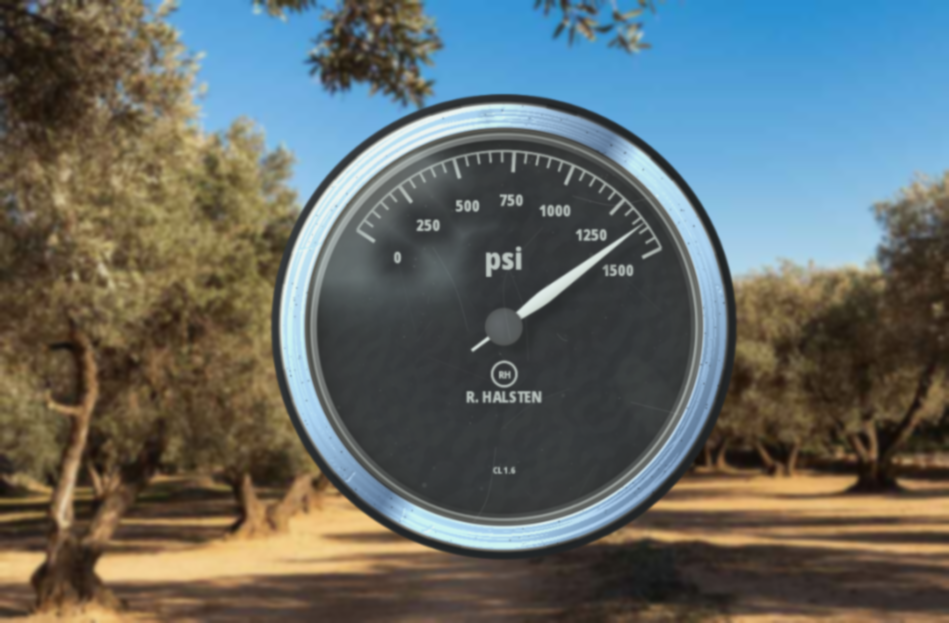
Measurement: 1375 psi
